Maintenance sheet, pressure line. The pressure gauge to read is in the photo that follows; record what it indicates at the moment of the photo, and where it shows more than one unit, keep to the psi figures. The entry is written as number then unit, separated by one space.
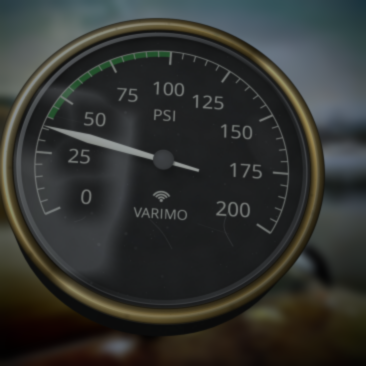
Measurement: 35 psi
